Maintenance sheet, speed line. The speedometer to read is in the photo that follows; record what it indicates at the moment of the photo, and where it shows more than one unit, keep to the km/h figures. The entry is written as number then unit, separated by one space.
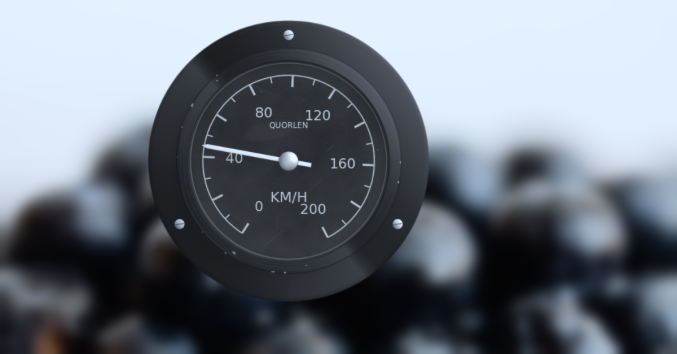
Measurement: 45 km/h
